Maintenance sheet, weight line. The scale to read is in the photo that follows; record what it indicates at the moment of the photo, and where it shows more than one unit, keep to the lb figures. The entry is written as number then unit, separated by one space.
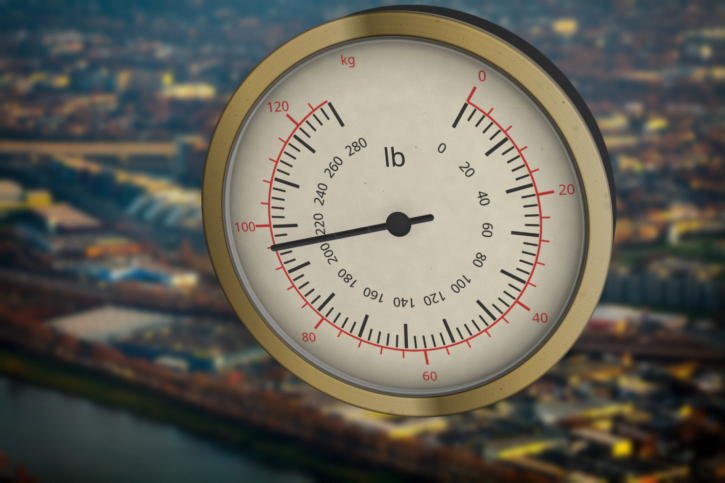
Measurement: 212 lb
